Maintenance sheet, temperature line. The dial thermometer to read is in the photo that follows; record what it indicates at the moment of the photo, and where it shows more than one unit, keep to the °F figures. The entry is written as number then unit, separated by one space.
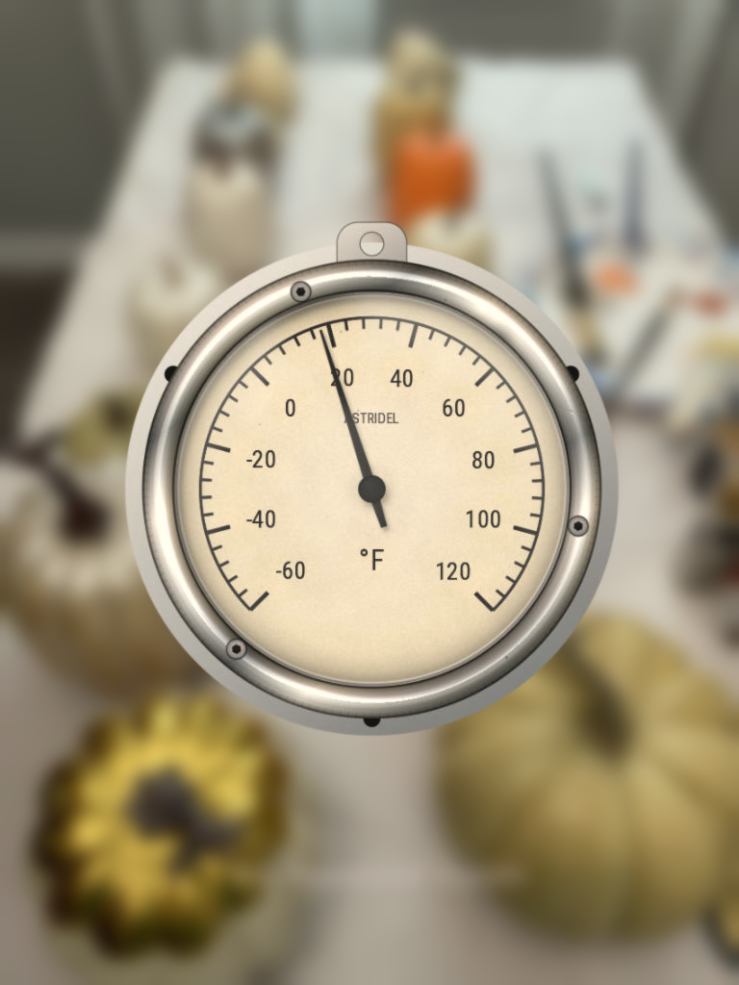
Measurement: 18 °F
